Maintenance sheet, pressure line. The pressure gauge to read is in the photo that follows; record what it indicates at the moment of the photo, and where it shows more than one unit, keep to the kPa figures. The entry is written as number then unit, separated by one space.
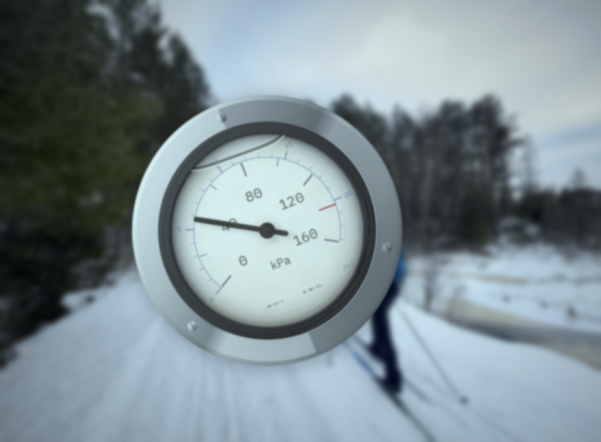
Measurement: 40 kPa
